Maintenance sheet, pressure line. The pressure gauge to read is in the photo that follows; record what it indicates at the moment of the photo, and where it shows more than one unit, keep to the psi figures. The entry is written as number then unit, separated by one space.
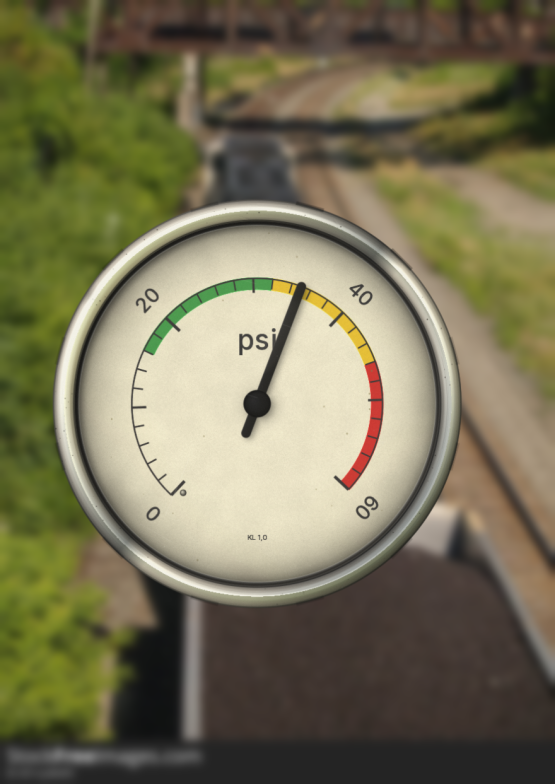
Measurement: 35 psi
